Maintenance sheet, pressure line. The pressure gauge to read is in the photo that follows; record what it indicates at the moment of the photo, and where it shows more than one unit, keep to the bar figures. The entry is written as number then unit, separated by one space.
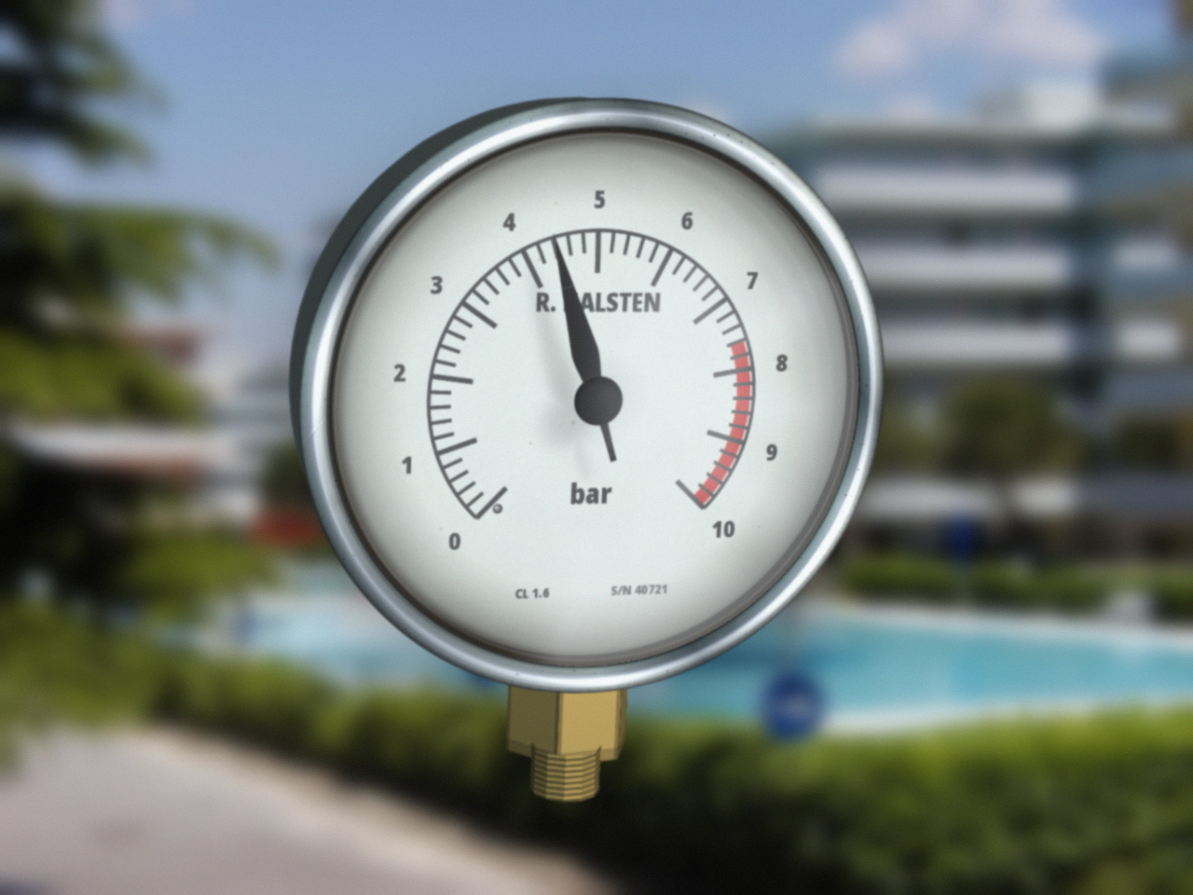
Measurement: 4.4 bar
